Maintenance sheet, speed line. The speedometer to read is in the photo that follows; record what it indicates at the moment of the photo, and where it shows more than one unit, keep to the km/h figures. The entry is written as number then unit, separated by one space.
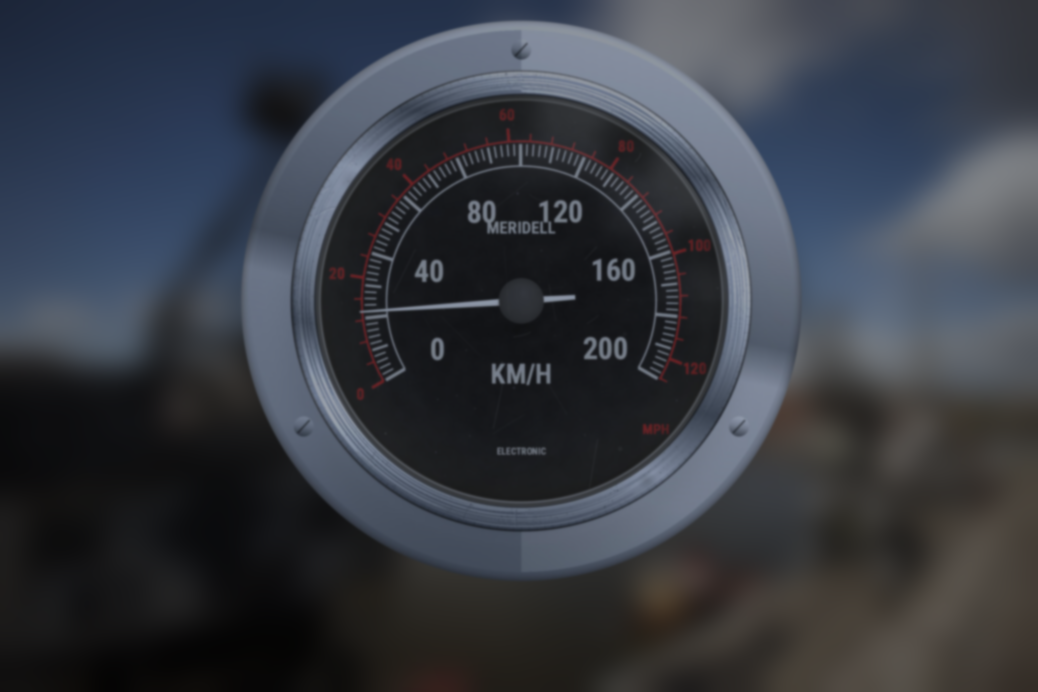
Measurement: 22 km/h
